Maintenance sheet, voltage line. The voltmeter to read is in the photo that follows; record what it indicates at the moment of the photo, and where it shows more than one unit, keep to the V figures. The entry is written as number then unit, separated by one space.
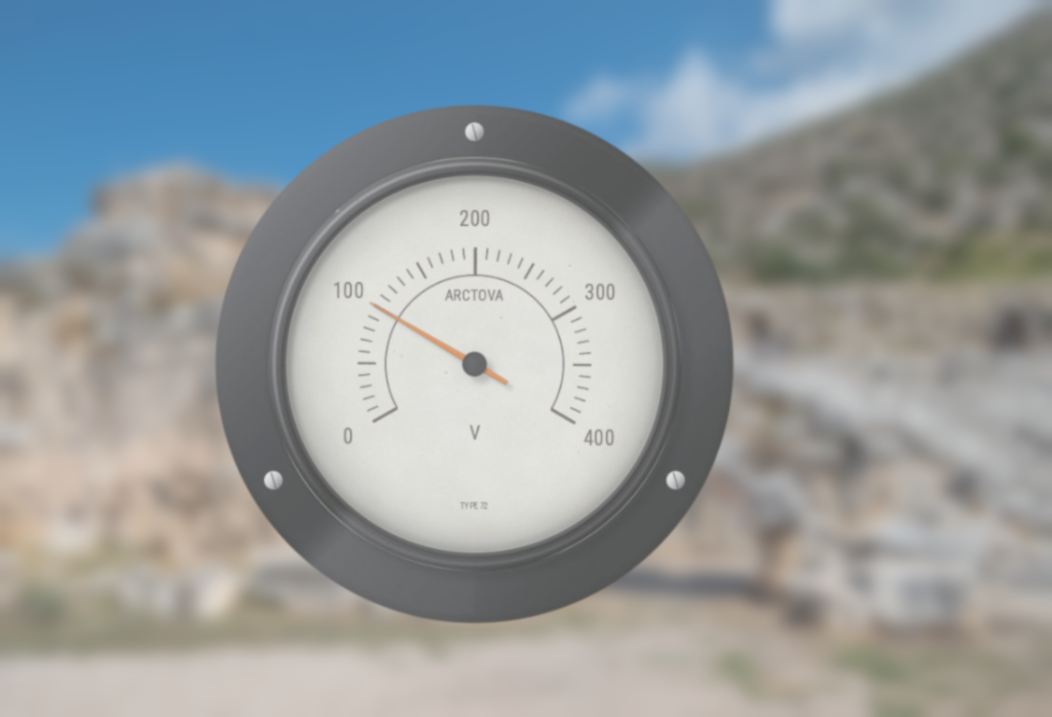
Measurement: 100 V
